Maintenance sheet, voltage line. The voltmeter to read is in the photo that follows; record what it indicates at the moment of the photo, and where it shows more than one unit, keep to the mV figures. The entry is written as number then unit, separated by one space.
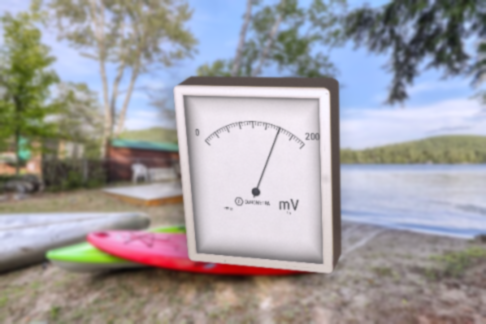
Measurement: 150 mV
